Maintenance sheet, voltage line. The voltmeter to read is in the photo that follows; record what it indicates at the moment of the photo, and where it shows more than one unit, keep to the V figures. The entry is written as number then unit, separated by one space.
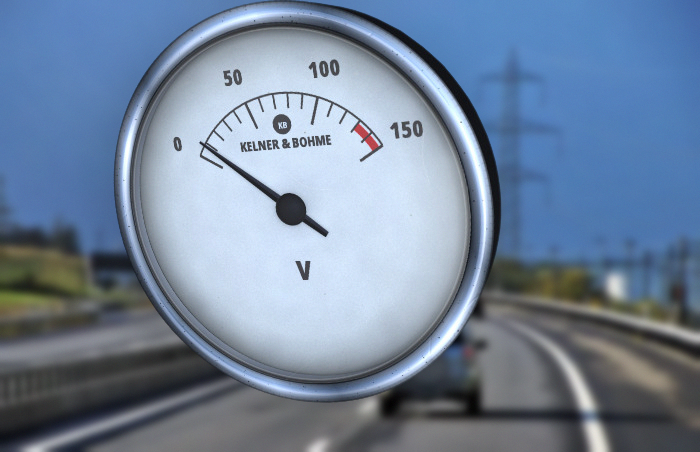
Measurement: 10 V
